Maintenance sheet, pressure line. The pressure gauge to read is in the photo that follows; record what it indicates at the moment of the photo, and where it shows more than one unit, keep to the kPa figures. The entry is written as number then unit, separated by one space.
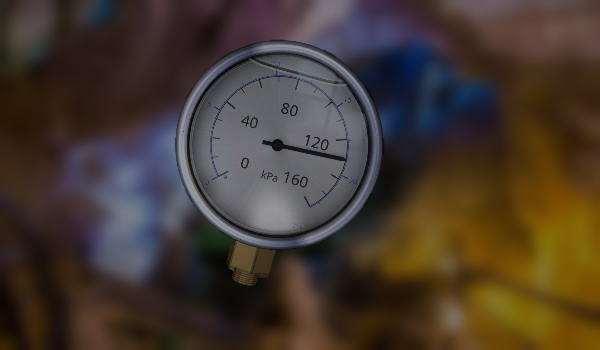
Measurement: 130 kPa
